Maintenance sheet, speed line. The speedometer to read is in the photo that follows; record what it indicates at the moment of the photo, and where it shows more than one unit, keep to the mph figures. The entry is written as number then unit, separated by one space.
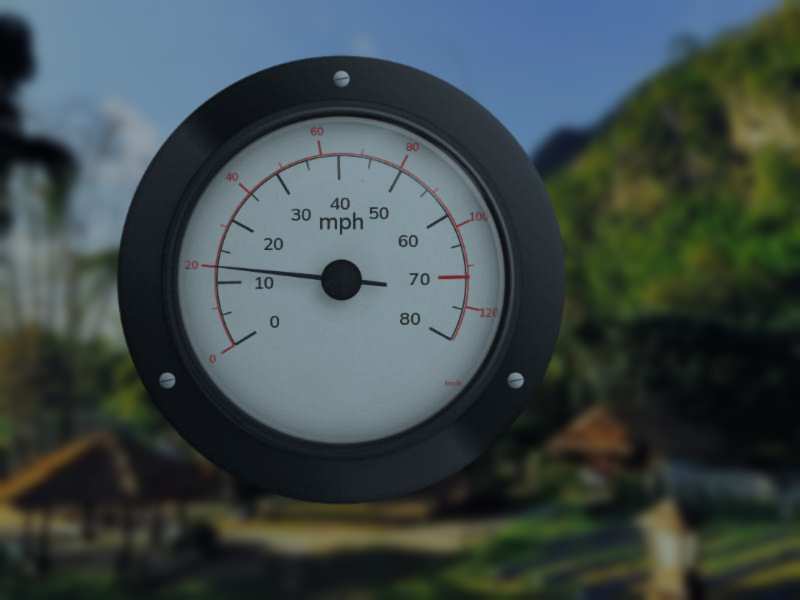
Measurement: 12.5 mph
